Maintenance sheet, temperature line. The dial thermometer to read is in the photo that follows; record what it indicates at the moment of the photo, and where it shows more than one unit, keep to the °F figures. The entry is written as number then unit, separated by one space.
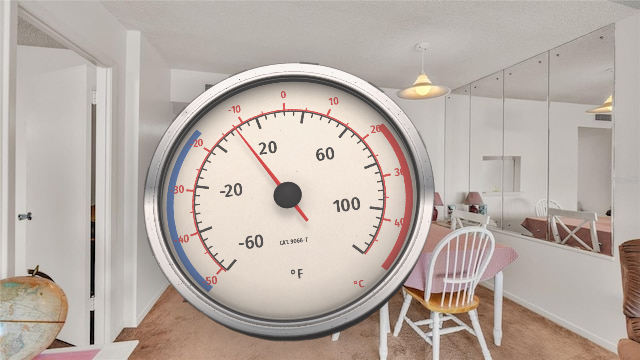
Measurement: 10 °F
